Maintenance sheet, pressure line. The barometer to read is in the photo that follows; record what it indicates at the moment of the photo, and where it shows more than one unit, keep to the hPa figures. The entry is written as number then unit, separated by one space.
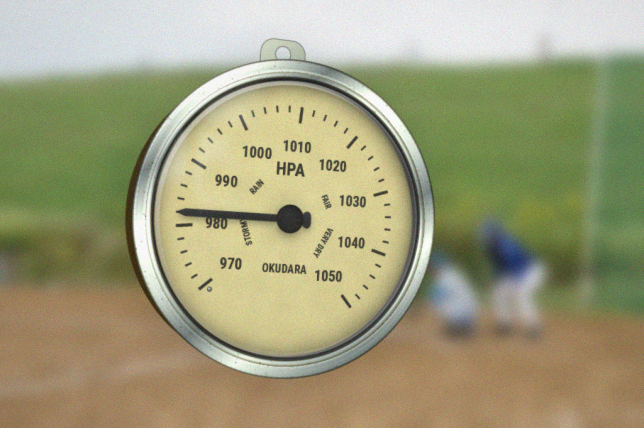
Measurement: 982 hPa
